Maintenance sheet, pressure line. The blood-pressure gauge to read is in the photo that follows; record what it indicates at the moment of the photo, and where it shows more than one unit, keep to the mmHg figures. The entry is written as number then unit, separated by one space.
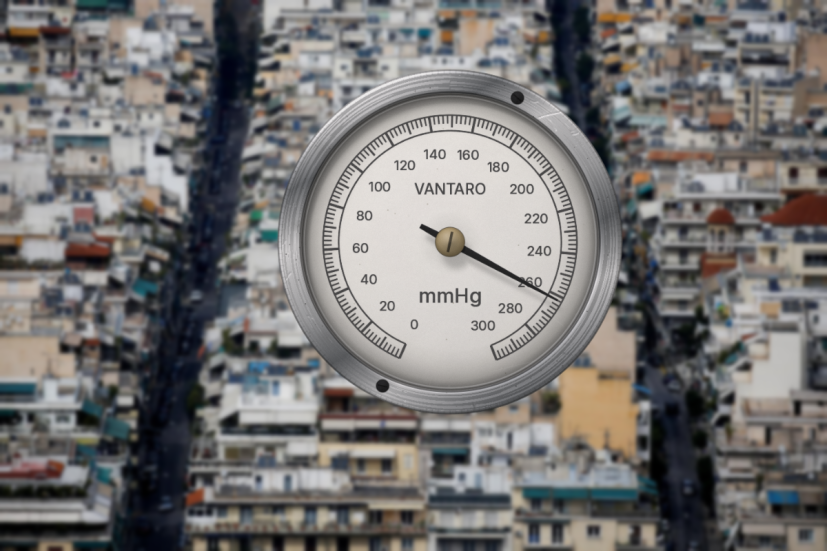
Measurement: 262 mmHg
